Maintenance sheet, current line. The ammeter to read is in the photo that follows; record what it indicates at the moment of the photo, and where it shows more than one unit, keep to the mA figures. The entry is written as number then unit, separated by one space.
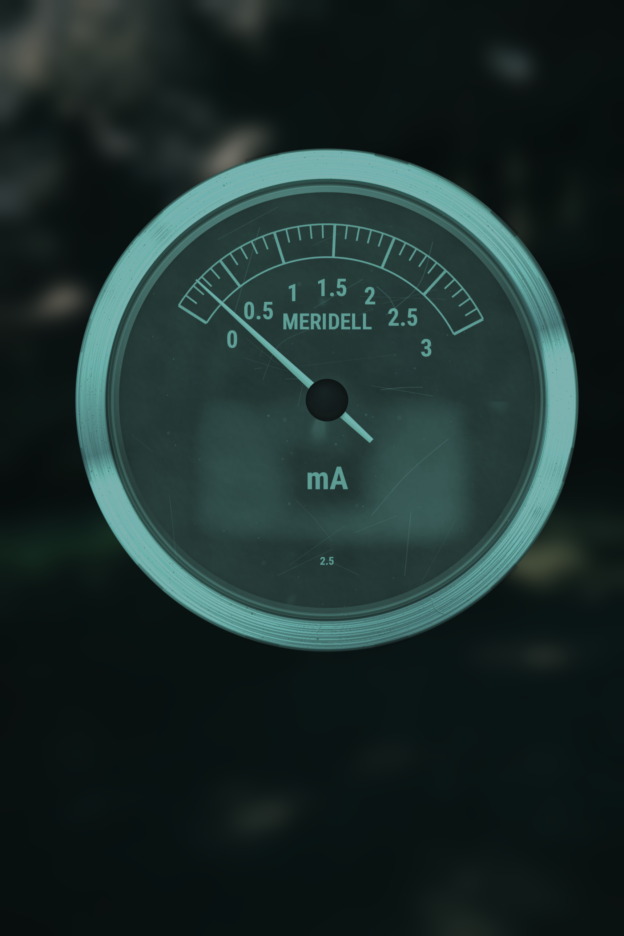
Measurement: 0.25 mA
